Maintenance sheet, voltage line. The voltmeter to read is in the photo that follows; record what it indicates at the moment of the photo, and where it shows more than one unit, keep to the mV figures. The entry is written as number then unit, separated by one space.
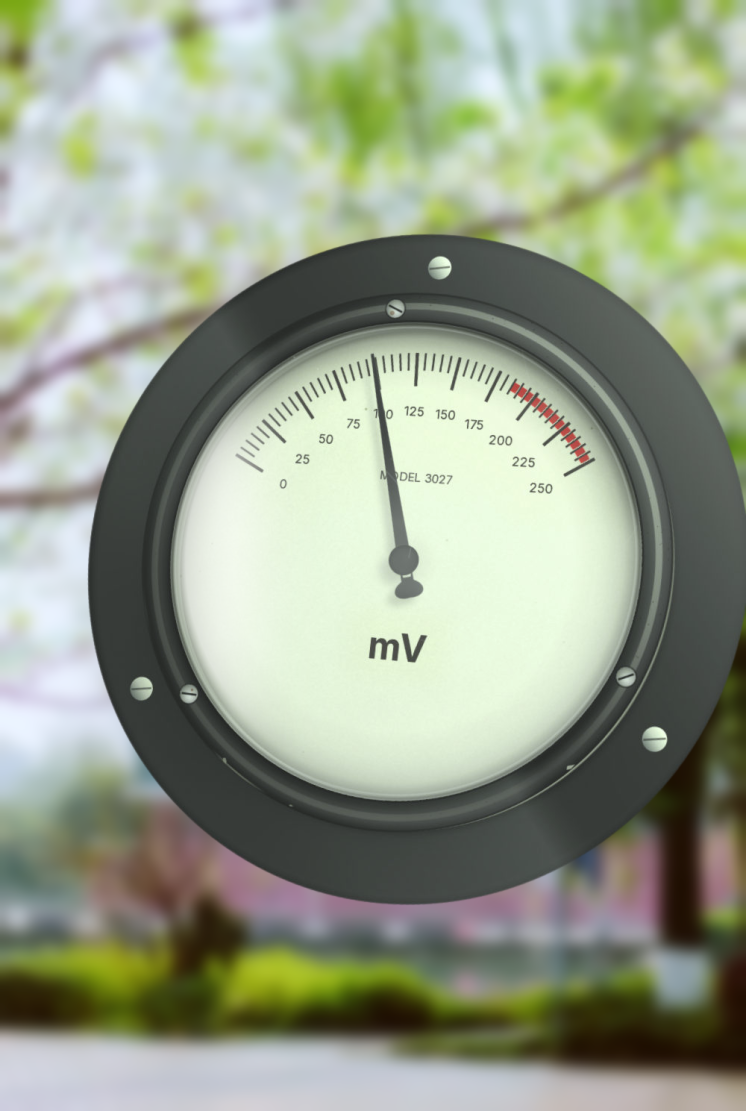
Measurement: 100 mV
